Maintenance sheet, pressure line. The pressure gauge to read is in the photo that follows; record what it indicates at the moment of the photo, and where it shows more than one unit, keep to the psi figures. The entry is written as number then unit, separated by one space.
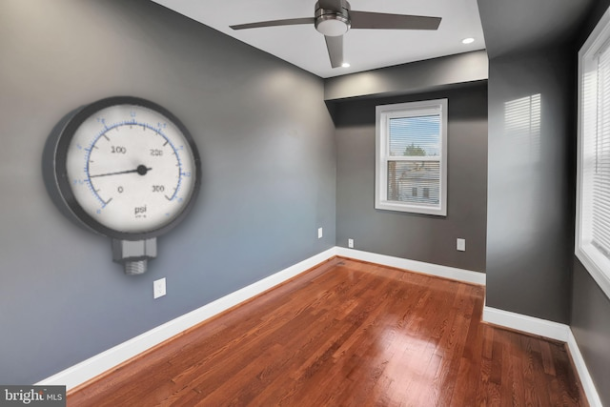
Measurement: 40 psi
